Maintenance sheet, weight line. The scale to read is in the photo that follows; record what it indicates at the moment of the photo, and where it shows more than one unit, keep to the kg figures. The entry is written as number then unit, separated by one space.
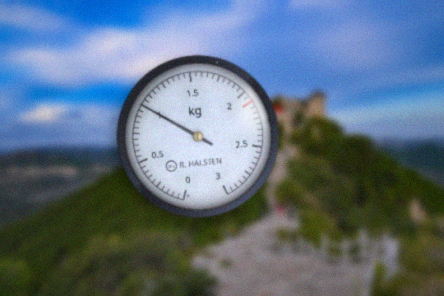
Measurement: 1 kg
